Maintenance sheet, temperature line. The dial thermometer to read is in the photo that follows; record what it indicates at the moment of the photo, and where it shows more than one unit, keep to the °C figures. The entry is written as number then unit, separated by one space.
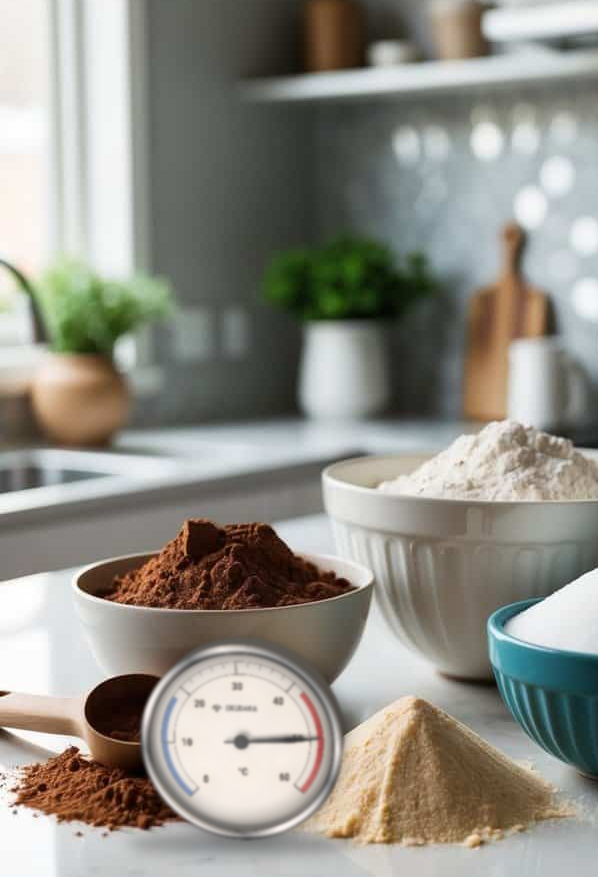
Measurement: 50 °C
